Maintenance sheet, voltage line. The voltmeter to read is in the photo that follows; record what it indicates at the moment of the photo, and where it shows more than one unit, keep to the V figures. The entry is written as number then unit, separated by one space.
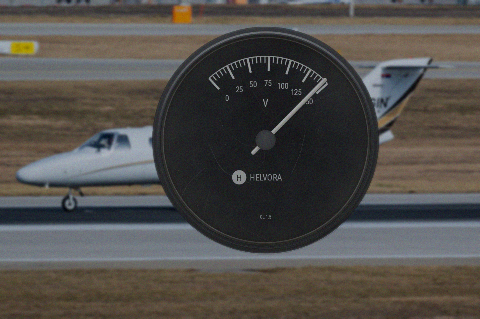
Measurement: 145 V
